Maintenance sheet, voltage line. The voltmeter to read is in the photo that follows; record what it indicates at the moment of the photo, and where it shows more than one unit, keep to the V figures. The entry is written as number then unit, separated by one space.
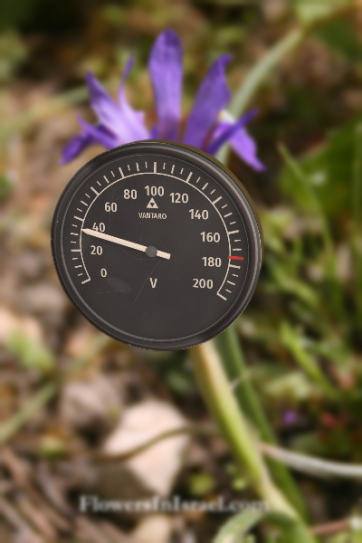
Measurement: 35 V
